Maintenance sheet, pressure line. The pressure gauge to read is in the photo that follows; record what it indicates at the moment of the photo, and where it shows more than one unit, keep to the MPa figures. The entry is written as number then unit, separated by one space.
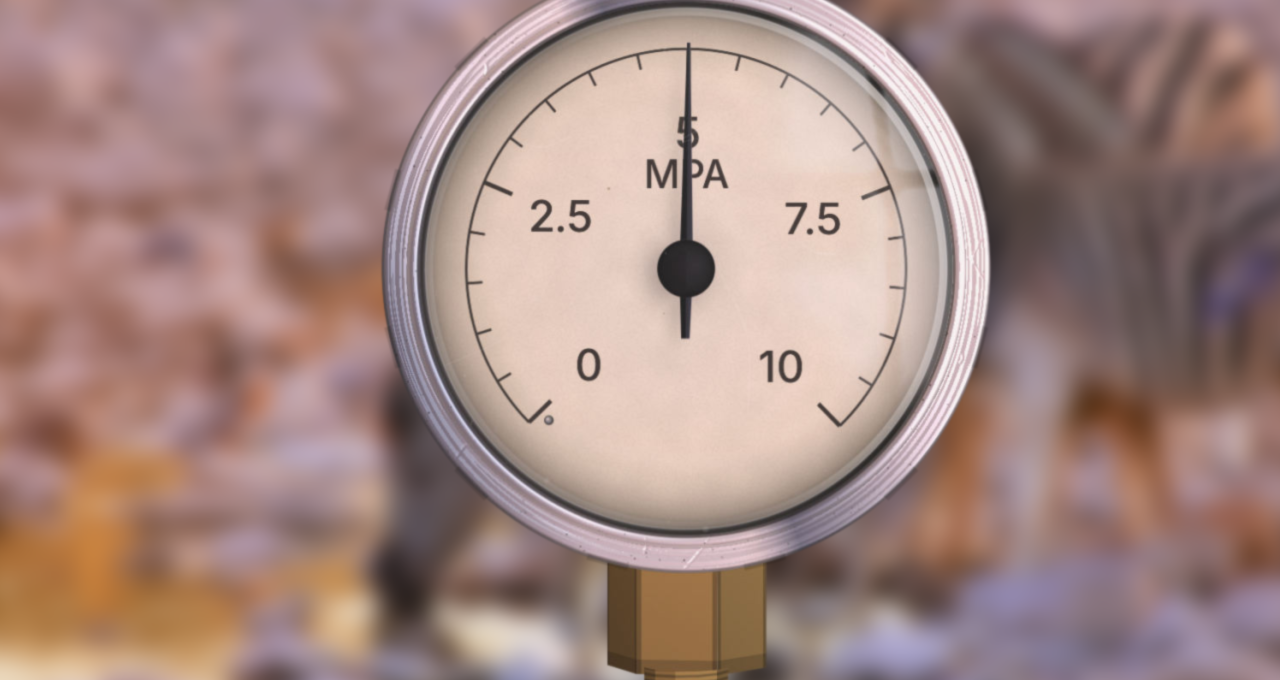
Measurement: 5 MPa
